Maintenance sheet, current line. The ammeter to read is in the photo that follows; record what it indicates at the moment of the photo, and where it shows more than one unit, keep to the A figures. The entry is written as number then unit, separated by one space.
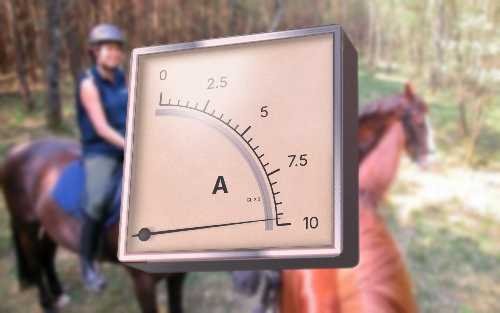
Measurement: 9.75 A
